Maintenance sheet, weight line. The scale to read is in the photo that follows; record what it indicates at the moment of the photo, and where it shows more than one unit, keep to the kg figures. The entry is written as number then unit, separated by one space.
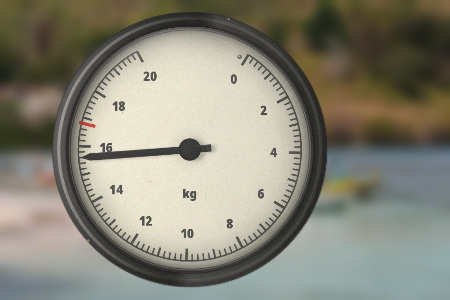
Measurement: 15.6 kg
